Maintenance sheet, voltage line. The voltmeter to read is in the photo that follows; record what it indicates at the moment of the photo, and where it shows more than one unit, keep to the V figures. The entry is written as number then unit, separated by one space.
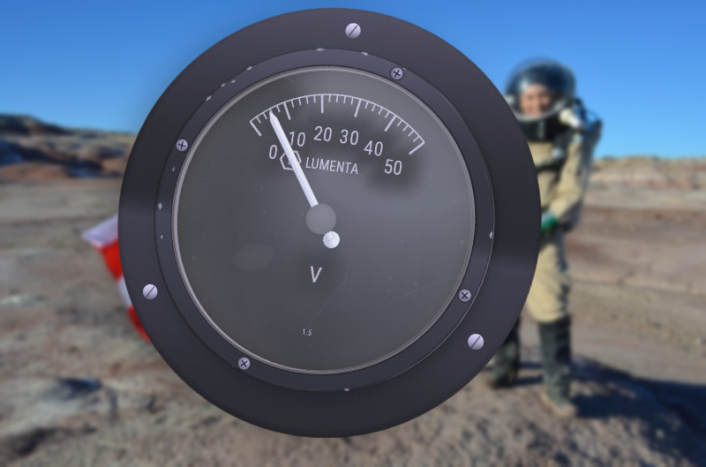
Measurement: 6 V
